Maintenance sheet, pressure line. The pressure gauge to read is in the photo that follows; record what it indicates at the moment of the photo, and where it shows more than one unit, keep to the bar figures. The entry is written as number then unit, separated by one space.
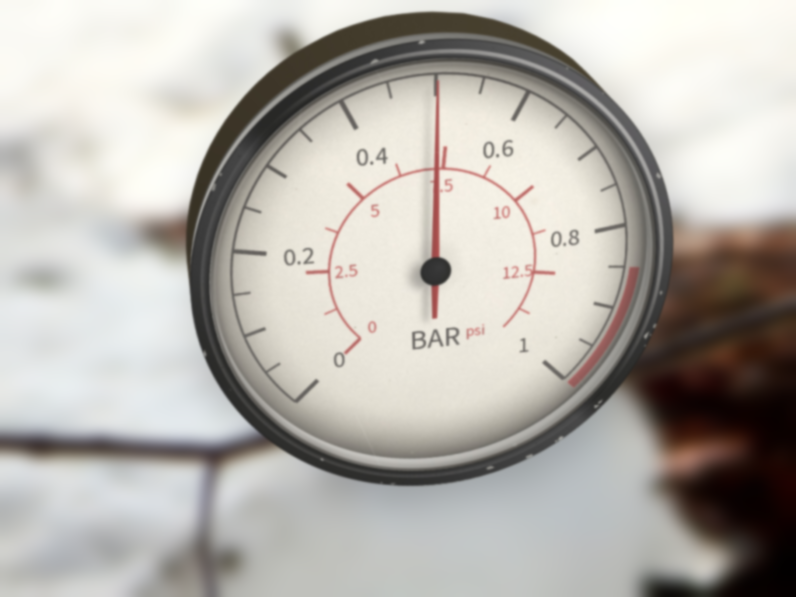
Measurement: 0.5 bar
